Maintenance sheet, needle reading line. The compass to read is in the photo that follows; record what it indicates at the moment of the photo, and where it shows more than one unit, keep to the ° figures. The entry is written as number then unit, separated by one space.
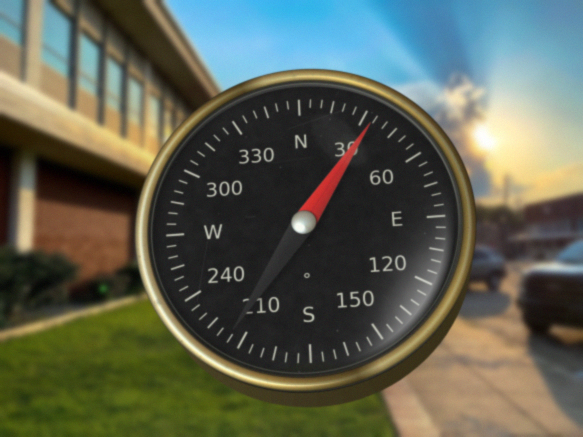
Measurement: 35 °
